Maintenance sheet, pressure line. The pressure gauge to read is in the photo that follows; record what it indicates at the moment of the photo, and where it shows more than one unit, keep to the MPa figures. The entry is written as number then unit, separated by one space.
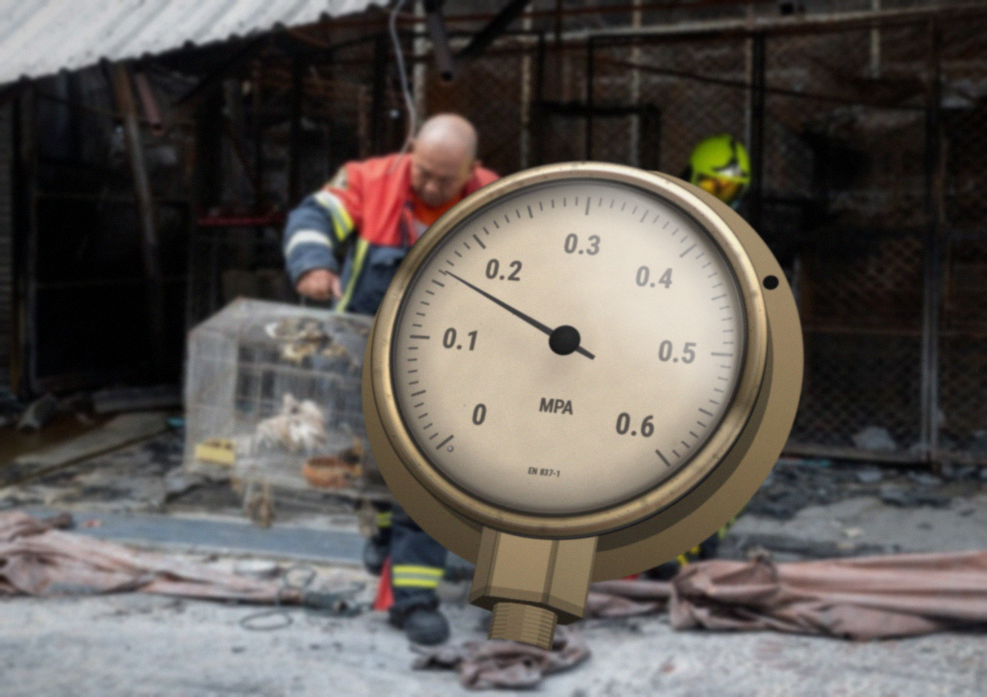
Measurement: 0.16 MPa
